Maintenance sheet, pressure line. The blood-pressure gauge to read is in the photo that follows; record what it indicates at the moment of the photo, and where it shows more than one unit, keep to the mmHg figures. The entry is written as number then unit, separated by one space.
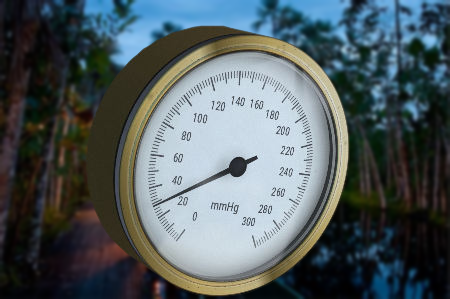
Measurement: 30 mmHg
